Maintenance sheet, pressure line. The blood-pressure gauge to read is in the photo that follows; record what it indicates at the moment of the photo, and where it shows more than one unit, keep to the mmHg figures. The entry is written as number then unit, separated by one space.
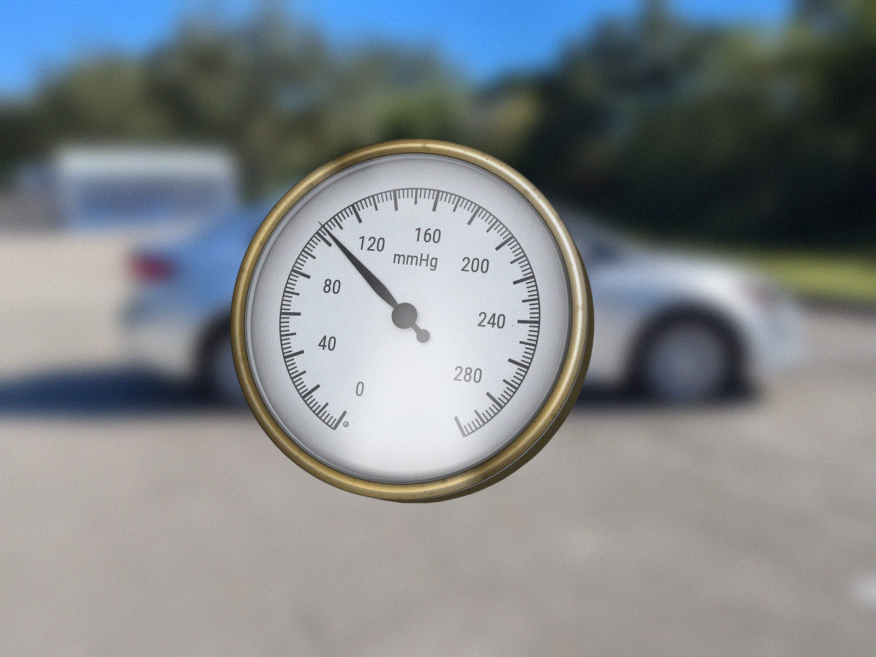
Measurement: 104 mmHg
